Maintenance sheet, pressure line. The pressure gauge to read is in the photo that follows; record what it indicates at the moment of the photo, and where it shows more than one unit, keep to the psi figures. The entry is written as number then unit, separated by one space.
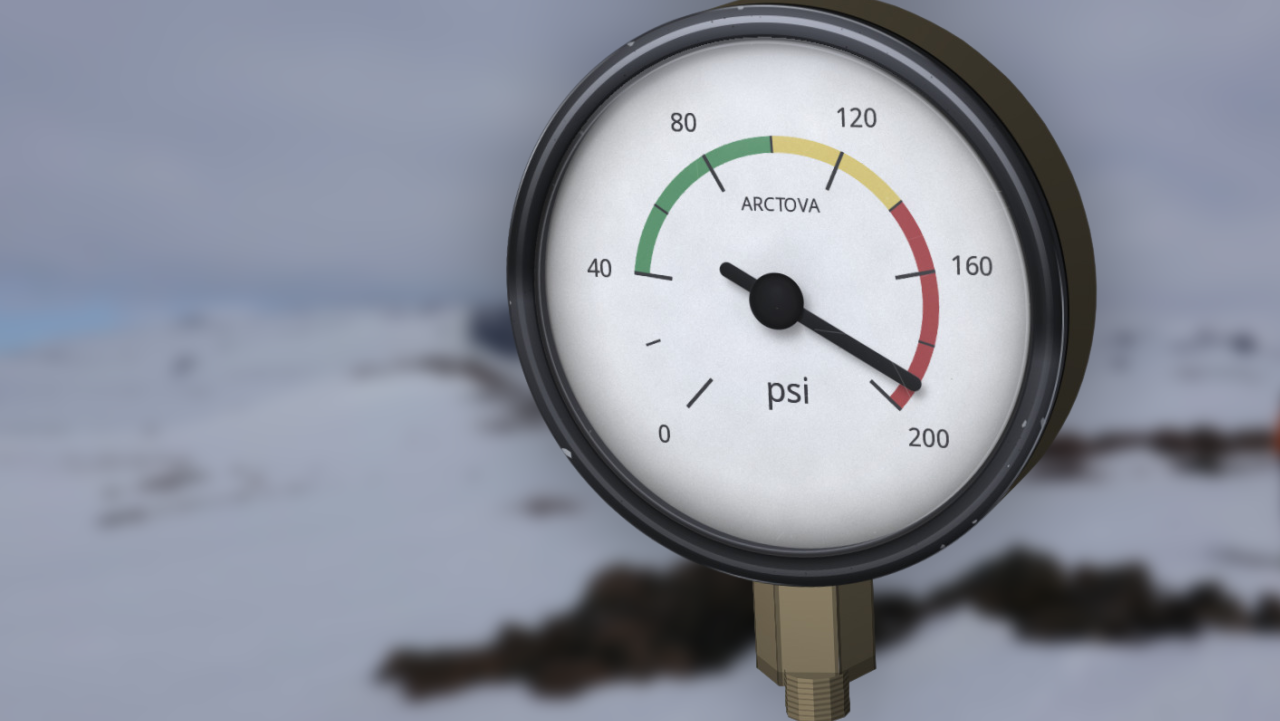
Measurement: 190 psi
